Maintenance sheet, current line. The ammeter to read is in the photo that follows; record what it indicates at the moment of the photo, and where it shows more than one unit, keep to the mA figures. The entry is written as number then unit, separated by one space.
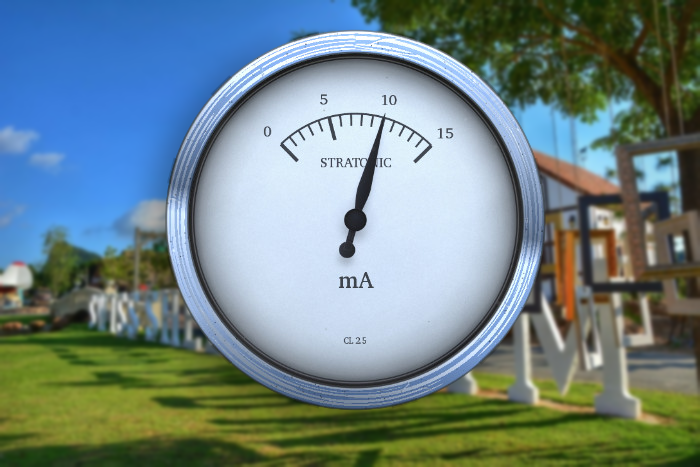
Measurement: 10 mA
